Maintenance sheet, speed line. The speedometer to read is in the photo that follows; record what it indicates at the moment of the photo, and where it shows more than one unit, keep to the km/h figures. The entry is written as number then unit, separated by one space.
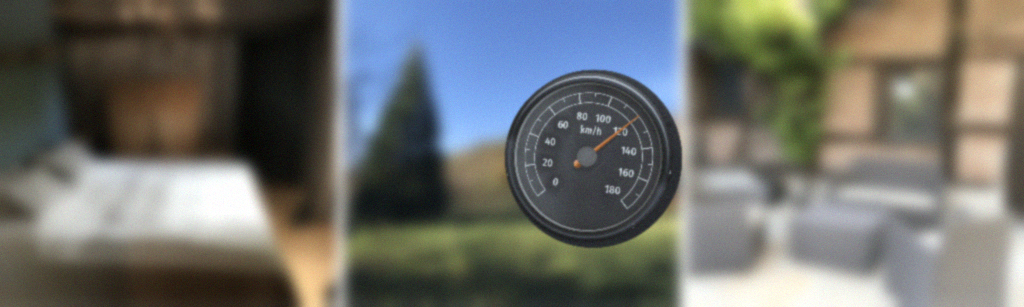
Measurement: 120 km/h
